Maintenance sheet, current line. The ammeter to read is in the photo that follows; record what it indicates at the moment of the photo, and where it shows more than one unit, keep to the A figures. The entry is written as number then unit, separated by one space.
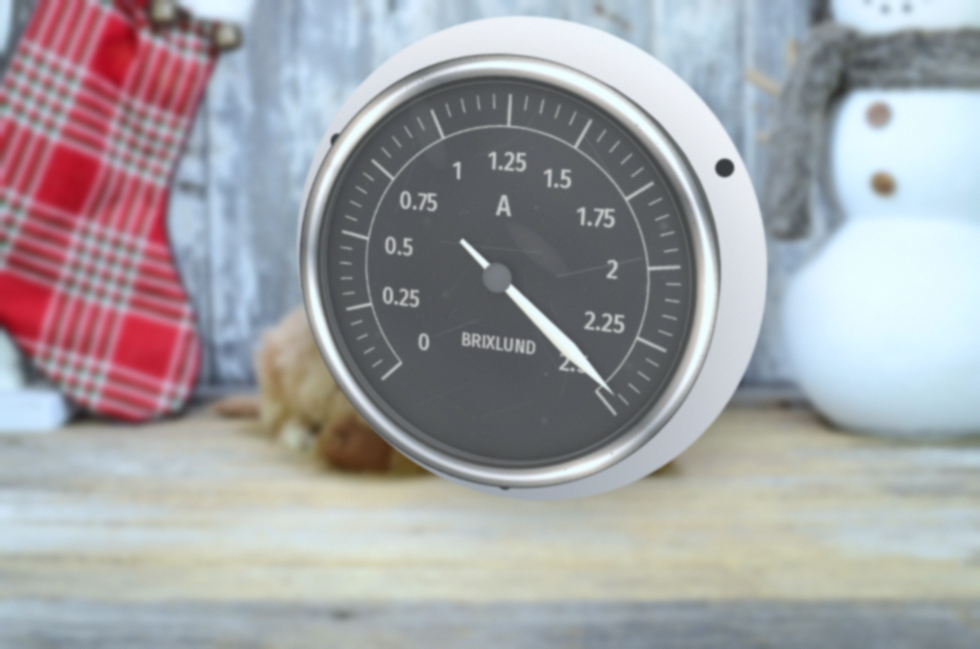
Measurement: 2.45 A
